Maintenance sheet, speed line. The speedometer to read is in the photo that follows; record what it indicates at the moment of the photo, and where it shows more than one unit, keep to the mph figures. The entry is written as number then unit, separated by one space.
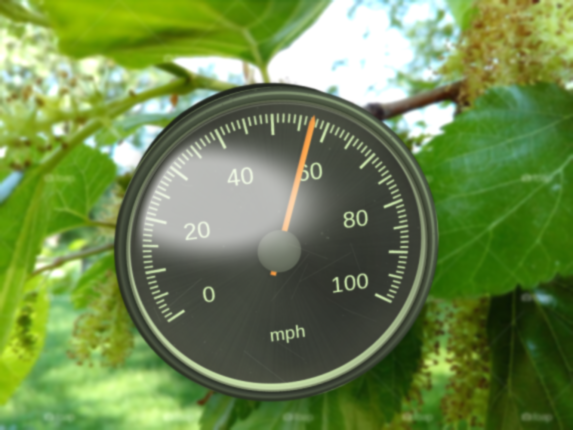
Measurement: 57 mph
